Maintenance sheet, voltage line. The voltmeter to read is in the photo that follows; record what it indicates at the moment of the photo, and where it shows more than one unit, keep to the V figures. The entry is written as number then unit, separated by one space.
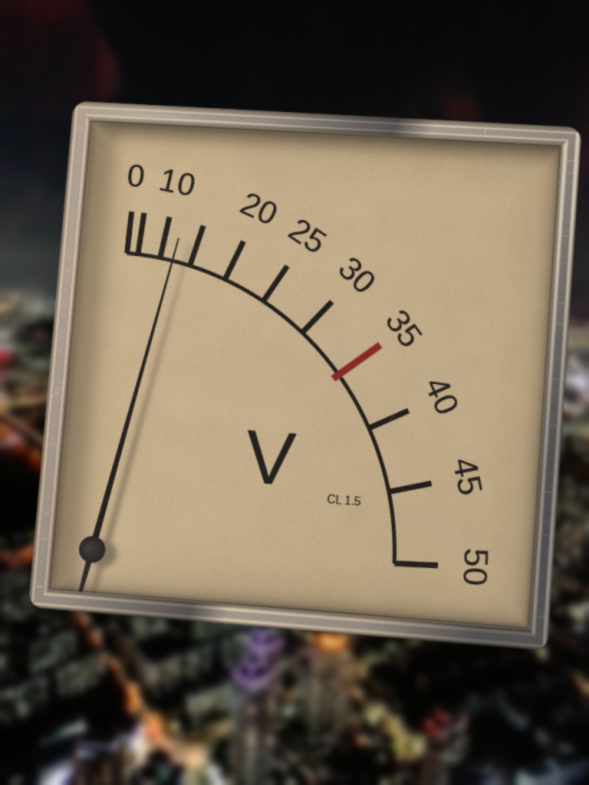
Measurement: 12.5 V
